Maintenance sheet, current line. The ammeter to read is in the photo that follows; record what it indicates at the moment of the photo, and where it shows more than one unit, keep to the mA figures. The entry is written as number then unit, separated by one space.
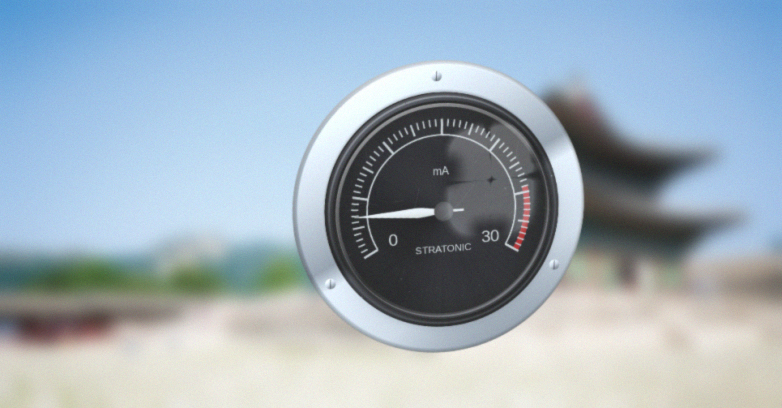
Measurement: 3.5 mA
